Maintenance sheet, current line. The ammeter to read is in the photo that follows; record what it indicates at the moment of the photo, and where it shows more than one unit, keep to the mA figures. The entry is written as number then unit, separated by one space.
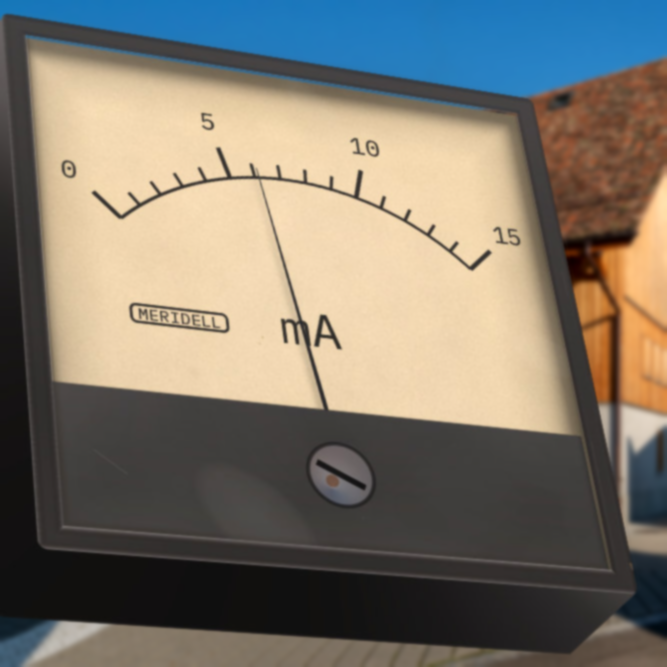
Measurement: 6 mA
